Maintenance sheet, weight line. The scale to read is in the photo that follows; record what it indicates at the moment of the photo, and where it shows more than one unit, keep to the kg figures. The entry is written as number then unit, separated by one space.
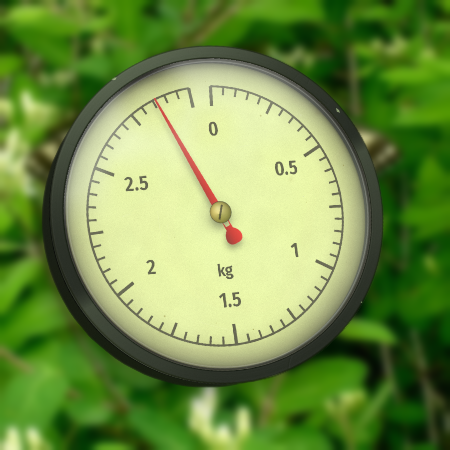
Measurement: 2.85 kg
